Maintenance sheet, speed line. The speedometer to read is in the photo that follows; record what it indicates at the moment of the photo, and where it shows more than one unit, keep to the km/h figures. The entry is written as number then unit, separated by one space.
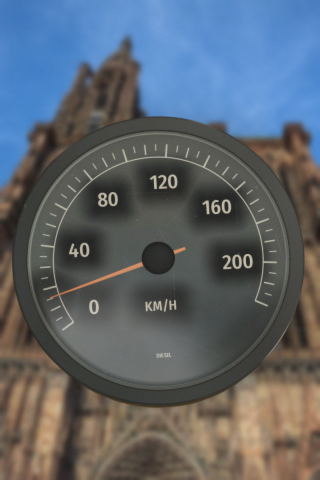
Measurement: 15 km/h
